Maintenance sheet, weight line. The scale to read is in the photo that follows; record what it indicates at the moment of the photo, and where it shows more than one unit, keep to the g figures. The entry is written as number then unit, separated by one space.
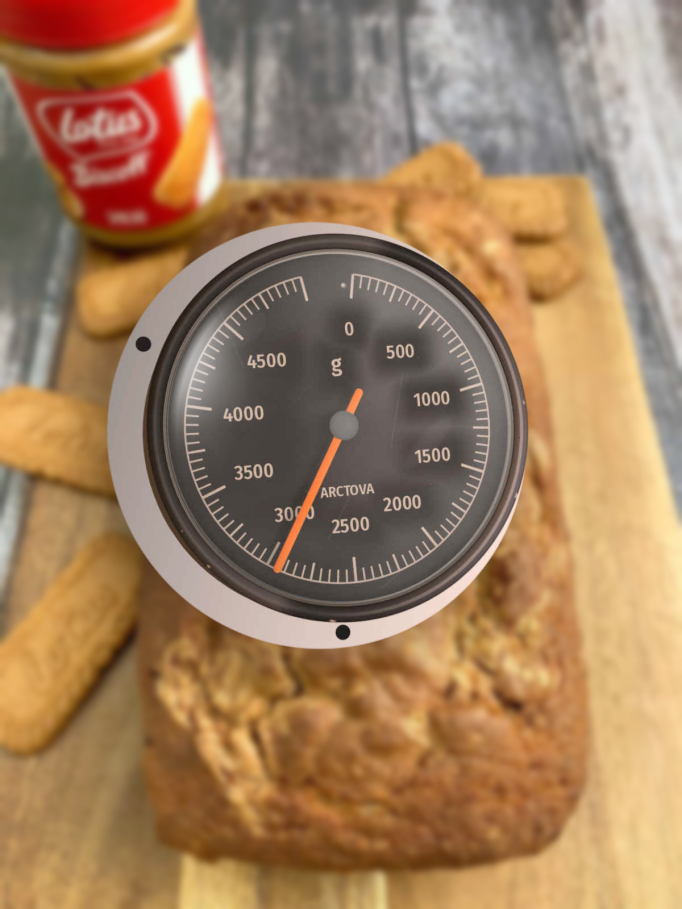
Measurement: 2950 g
